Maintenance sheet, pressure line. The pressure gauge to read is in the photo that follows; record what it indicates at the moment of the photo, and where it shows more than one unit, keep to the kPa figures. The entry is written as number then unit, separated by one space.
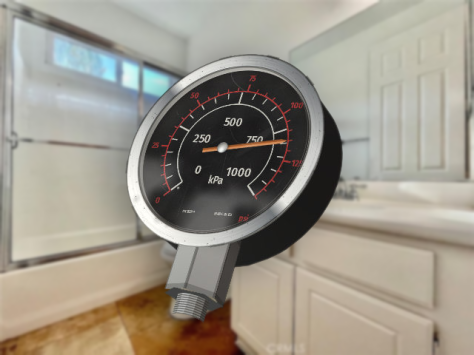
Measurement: 800 kPa
